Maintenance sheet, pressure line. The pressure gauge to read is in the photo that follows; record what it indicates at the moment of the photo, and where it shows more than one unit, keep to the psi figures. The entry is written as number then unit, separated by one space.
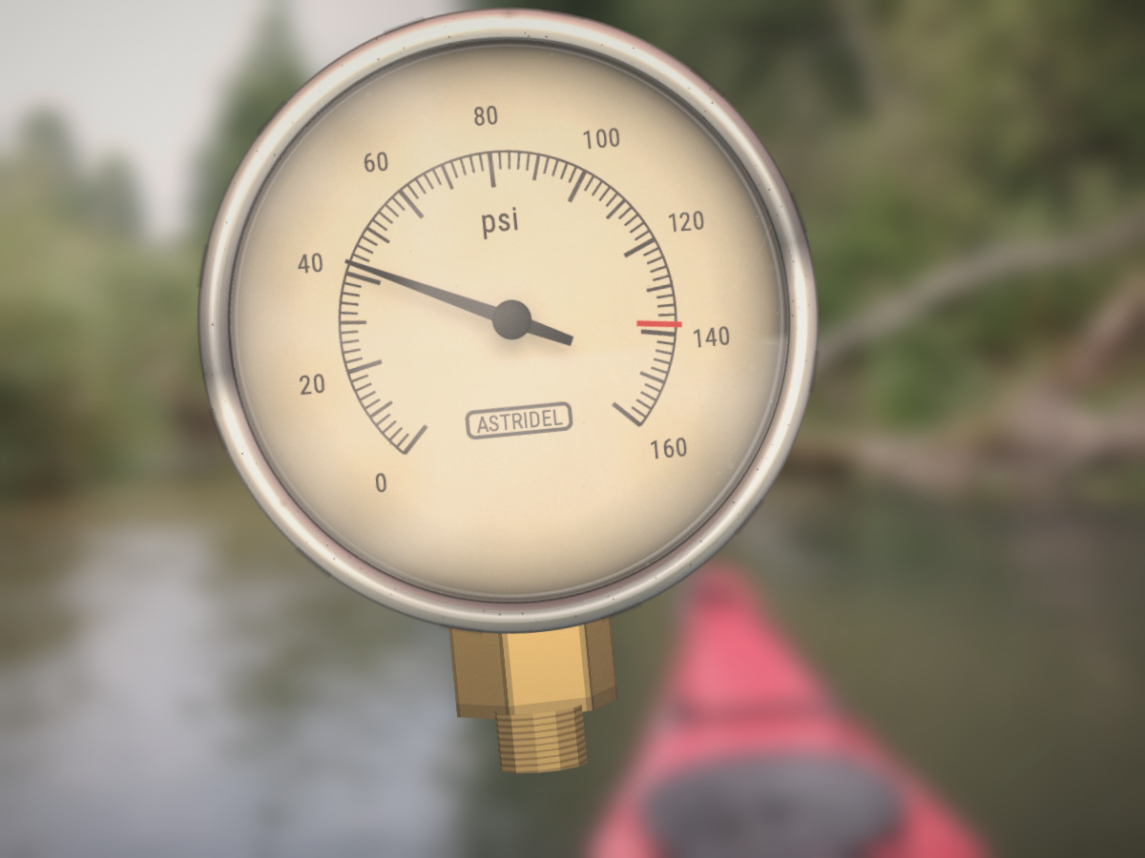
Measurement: 42 psi
